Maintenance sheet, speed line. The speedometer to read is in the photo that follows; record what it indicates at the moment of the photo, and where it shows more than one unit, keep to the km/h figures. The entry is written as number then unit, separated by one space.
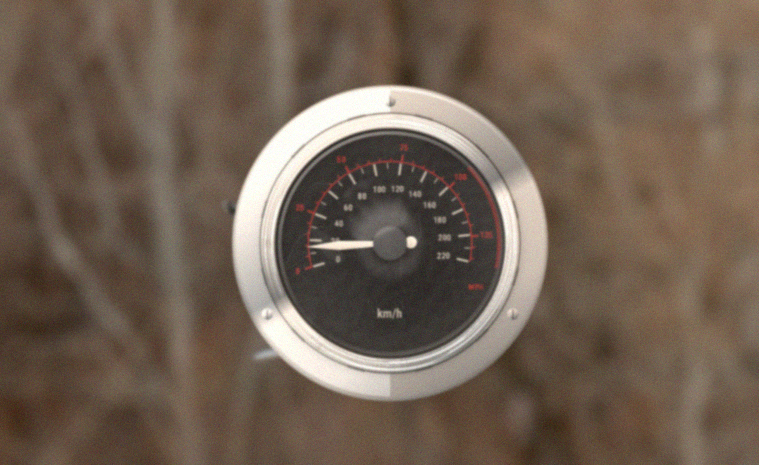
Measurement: 15 km/h
